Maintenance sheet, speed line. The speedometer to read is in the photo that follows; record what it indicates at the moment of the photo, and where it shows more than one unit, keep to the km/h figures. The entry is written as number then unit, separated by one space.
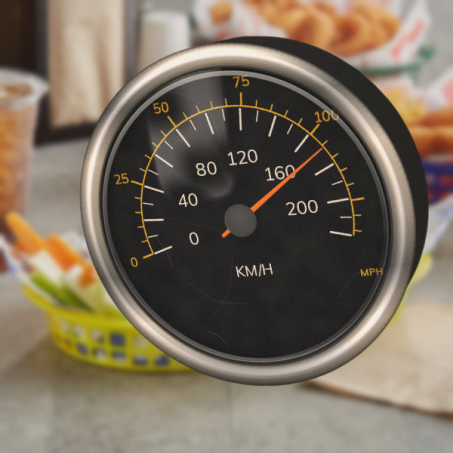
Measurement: 170 km/h
